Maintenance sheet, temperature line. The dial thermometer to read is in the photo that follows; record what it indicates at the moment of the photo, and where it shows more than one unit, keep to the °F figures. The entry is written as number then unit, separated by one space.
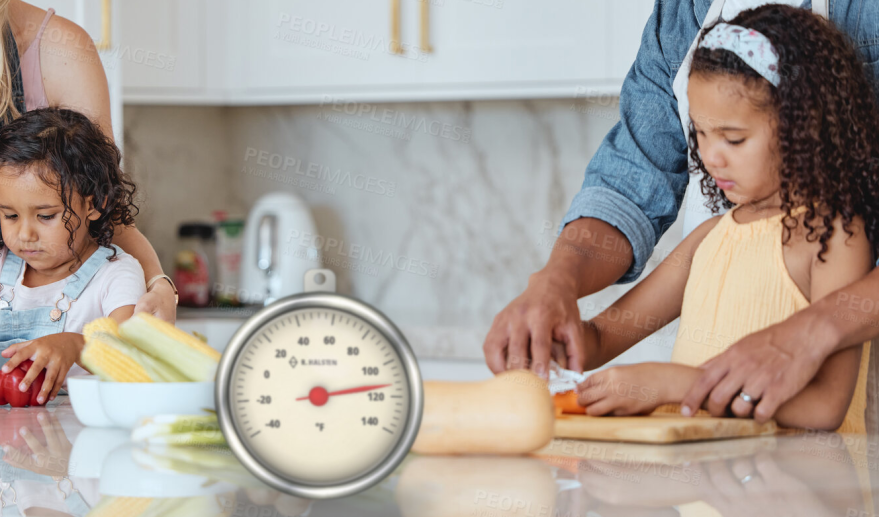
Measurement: 112 °F
